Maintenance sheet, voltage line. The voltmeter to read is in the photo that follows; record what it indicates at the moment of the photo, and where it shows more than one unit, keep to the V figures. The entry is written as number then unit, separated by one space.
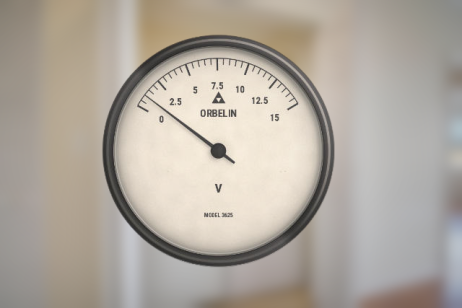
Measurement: 1 V
